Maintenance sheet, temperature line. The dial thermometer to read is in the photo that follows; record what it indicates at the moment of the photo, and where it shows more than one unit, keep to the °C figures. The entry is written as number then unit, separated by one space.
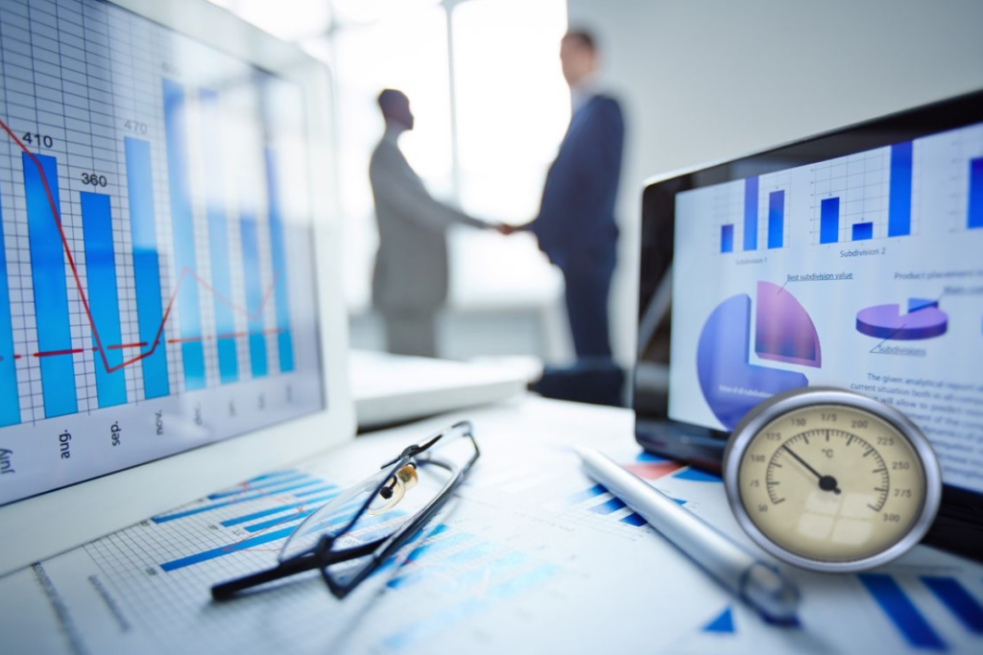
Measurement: 125 °C
